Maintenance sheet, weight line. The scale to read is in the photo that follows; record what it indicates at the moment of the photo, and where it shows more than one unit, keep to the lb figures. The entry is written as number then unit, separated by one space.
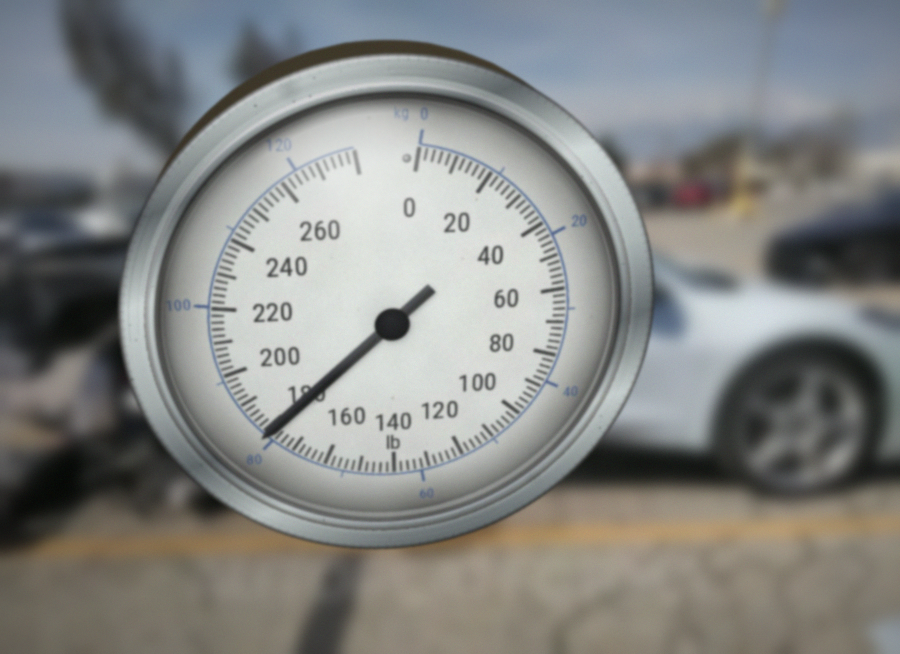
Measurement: 180 lb
